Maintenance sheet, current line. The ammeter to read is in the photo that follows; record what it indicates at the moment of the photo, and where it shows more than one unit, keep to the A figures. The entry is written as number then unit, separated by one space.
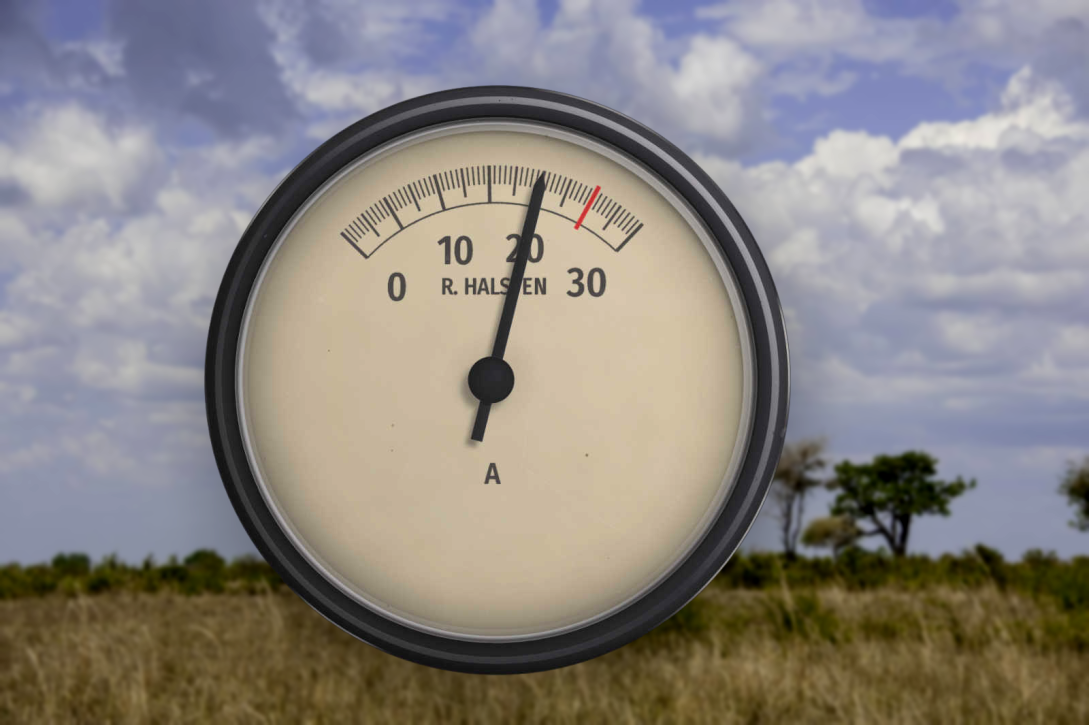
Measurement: 20 A
